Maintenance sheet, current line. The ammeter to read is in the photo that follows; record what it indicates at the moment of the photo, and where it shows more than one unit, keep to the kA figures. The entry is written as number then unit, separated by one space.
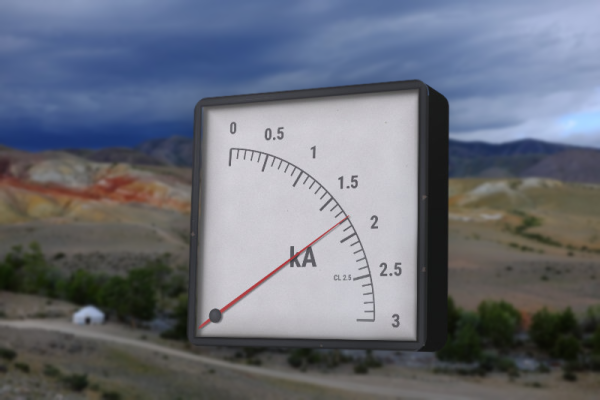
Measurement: 1.8 kA
